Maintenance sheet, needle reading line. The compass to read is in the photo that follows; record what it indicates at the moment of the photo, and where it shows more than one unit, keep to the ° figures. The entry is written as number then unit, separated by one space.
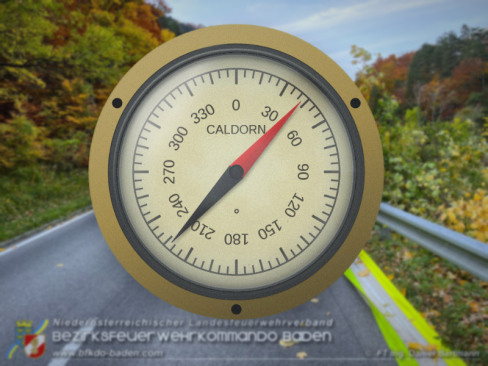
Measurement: 42.5 °
